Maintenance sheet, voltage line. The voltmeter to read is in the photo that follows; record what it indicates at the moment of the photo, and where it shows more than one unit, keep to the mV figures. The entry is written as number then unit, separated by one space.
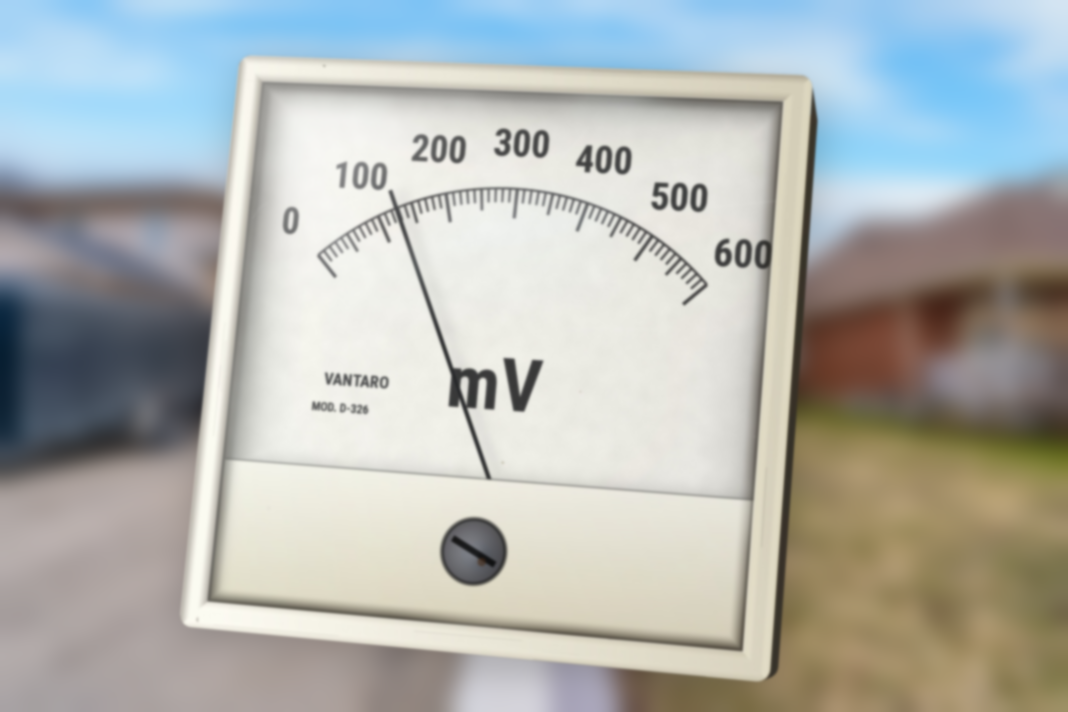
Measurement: 130 mV
